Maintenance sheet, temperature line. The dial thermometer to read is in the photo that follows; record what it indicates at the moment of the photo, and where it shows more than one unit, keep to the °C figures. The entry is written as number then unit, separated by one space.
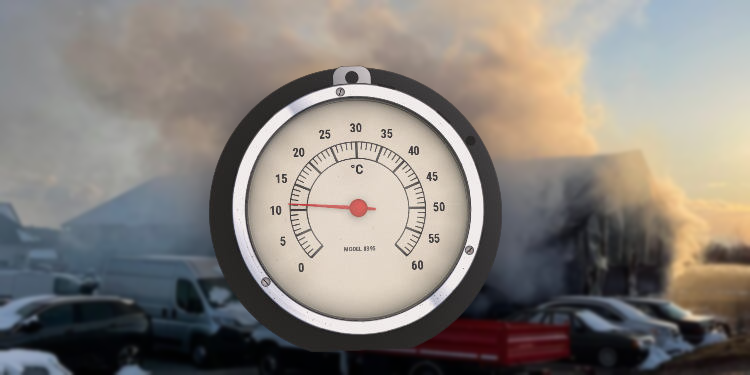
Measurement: 11 °C
